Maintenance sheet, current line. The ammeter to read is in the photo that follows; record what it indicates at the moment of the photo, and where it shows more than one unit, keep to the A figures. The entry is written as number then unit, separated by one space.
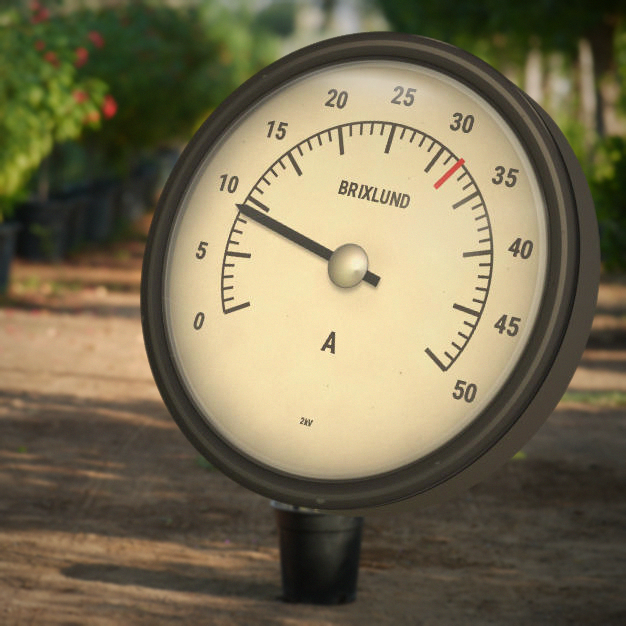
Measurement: 9 A
